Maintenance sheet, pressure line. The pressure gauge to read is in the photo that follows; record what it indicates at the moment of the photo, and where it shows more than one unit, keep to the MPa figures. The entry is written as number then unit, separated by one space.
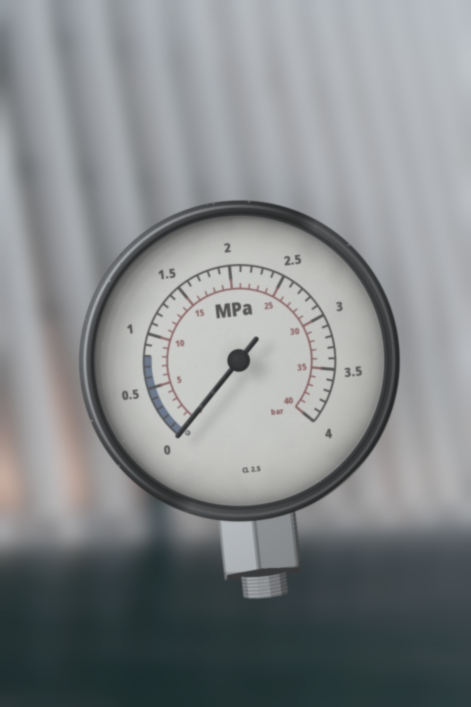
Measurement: 0 MPa
